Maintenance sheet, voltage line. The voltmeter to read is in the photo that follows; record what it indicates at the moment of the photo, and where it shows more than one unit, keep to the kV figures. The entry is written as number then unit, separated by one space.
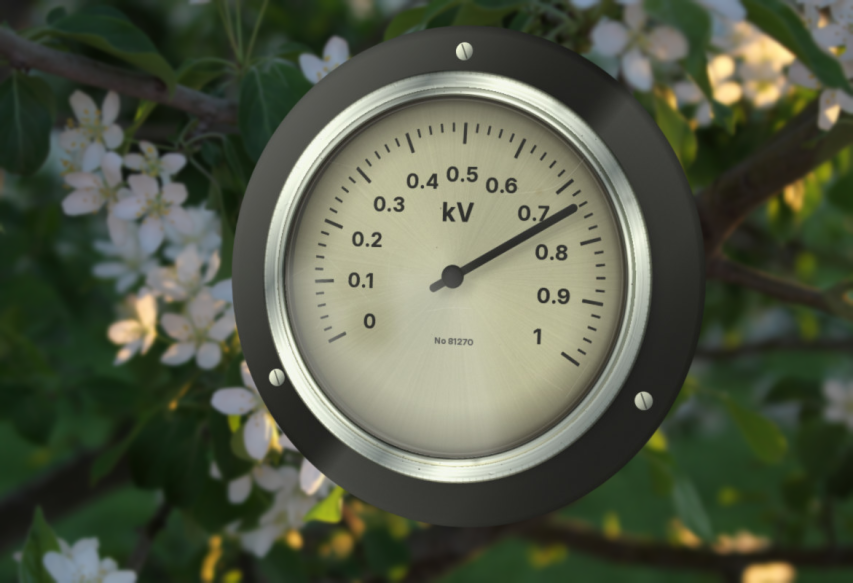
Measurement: 0.74 kV
